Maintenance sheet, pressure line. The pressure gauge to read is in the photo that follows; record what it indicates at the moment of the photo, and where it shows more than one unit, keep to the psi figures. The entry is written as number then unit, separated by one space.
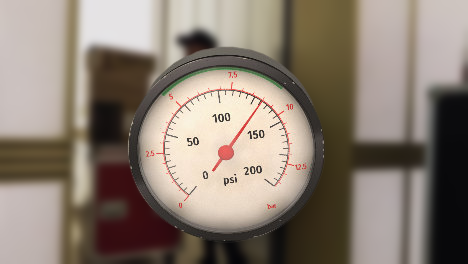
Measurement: 130 psi
